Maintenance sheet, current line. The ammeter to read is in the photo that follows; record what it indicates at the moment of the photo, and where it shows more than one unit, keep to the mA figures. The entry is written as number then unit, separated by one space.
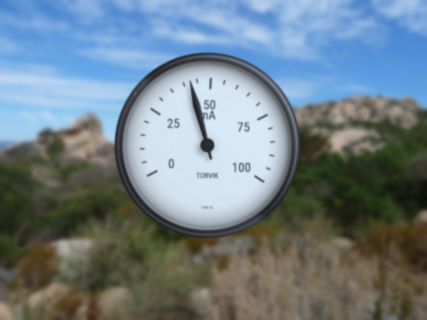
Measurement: 42.5 mA
